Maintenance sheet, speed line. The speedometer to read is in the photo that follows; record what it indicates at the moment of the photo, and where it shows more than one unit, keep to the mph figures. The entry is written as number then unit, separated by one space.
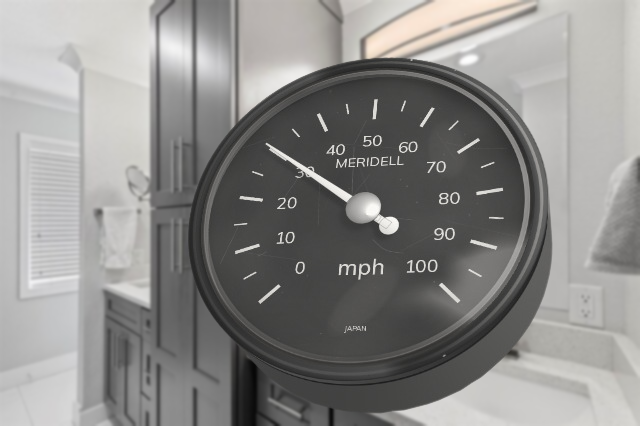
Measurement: 30 mph
